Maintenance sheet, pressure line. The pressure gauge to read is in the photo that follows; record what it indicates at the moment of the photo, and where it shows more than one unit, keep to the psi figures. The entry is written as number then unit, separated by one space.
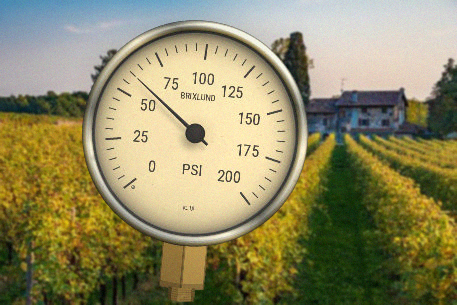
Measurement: 60 psi
